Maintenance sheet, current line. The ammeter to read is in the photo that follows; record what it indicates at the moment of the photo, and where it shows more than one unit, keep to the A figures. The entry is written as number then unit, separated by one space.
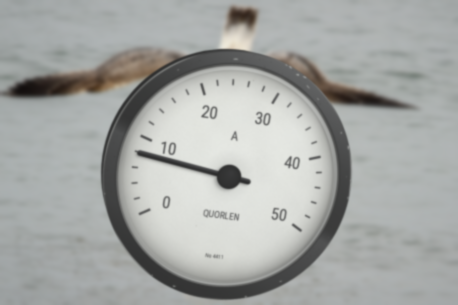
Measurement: 8 A
